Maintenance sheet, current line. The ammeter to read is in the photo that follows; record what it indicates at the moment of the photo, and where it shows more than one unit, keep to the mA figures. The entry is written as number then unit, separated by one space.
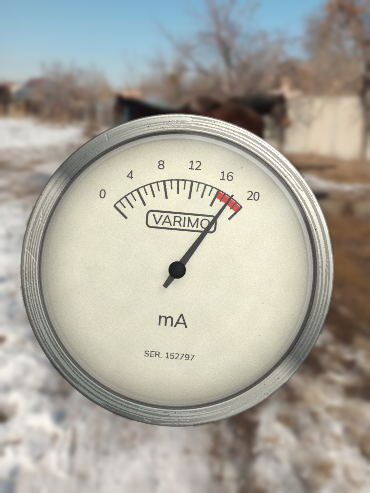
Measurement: 18 mA
